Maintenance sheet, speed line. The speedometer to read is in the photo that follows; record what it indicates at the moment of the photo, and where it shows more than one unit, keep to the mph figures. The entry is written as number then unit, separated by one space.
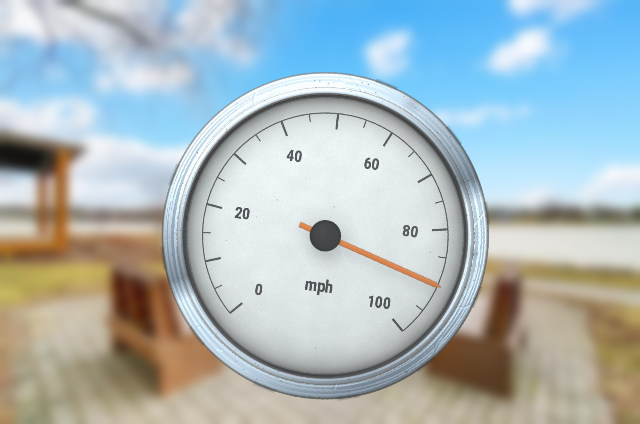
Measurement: 90 mph
